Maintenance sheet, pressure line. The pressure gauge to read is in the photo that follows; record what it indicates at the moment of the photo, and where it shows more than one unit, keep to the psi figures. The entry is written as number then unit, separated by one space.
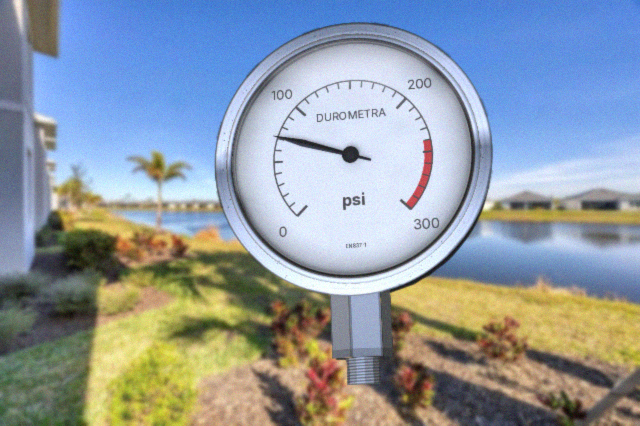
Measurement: 70 psi
